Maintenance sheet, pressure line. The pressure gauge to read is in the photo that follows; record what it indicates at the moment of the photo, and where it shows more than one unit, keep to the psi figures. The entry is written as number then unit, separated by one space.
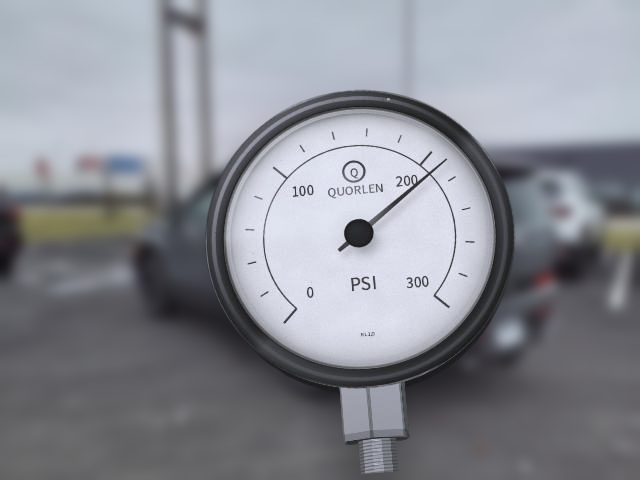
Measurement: 210 psi
